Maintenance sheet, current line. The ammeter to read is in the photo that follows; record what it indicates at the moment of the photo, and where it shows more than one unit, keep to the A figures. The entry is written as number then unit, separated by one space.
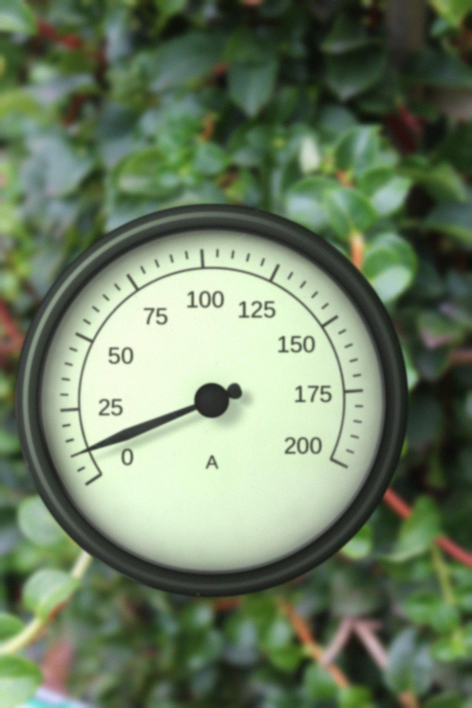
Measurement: 10 A
